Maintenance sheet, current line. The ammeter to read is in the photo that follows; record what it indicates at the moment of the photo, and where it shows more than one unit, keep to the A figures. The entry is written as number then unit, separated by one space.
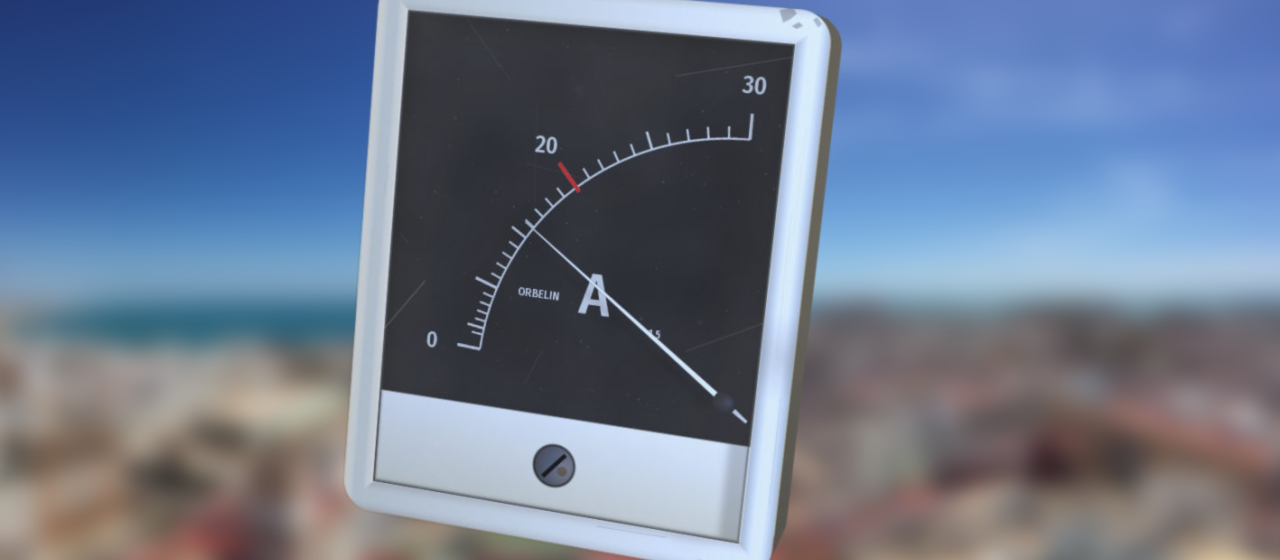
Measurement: 16 A
